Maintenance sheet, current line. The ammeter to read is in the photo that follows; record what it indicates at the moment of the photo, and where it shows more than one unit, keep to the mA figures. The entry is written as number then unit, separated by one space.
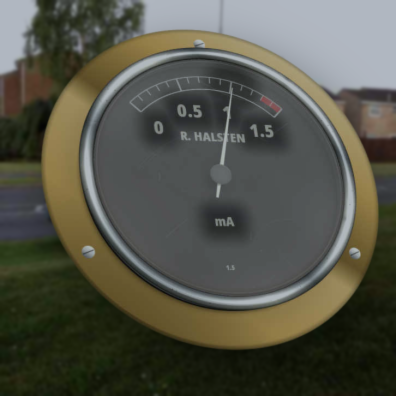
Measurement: 1 mA
